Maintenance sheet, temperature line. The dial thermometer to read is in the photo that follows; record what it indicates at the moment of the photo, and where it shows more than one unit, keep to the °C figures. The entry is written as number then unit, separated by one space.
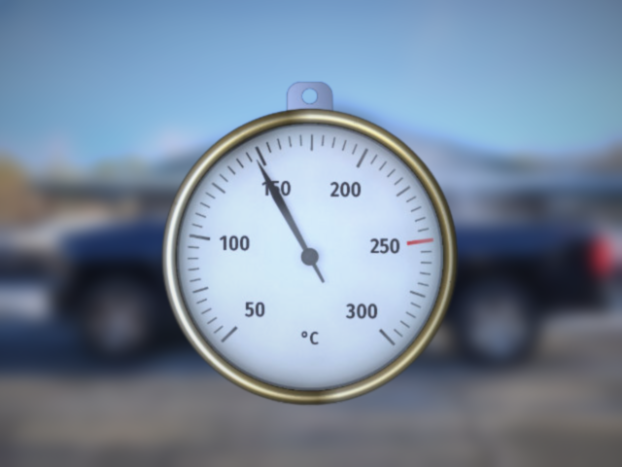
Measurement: 147.5 °C
